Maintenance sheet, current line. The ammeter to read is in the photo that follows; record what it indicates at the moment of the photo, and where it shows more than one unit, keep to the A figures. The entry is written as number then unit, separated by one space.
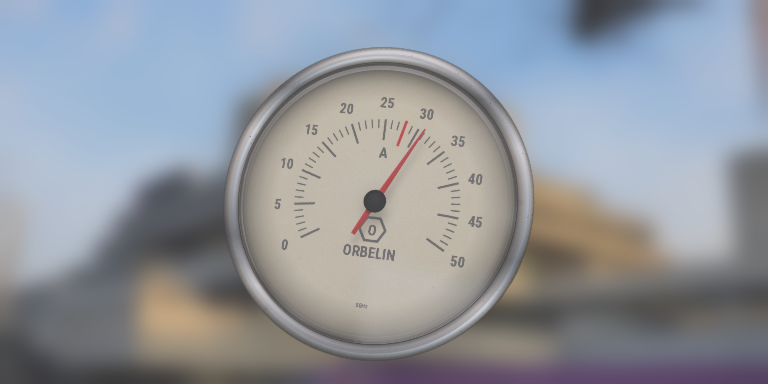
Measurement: 31 A
